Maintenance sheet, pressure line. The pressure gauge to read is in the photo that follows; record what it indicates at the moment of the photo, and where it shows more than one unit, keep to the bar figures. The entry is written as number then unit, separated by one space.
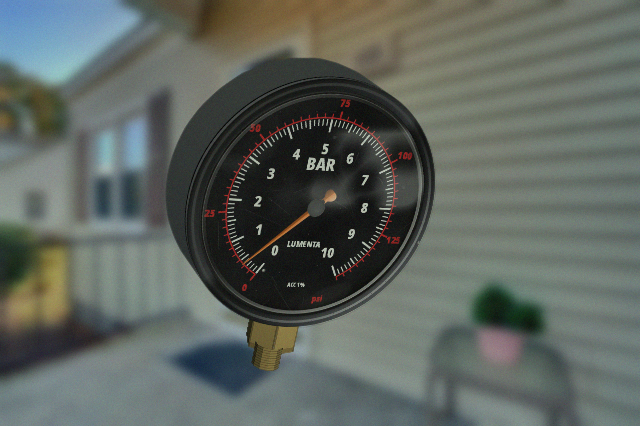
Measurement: 0.5 bar
